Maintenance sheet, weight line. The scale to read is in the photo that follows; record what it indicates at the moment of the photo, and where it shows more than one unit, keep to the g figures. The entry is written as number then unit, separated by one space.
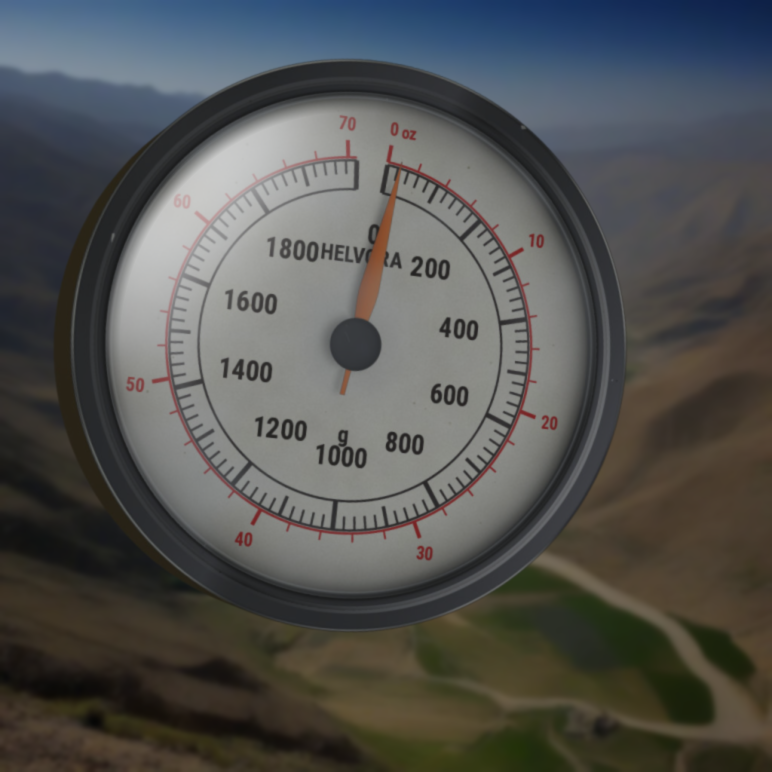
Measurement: 20 g
